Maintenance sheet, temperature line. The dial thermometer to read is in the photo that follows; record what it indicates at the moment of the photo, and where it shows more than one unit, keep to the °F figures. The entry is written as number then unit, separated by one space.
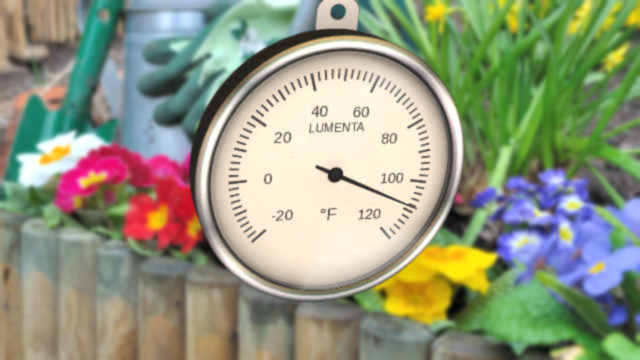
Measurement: 108 °F
